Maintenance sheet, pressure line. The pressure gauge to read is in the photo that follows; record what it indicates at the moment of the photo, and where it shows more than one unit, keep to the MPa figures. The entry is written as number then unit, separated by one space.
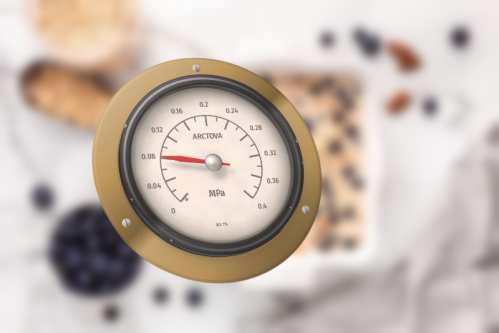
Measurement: 0.08 MPa
